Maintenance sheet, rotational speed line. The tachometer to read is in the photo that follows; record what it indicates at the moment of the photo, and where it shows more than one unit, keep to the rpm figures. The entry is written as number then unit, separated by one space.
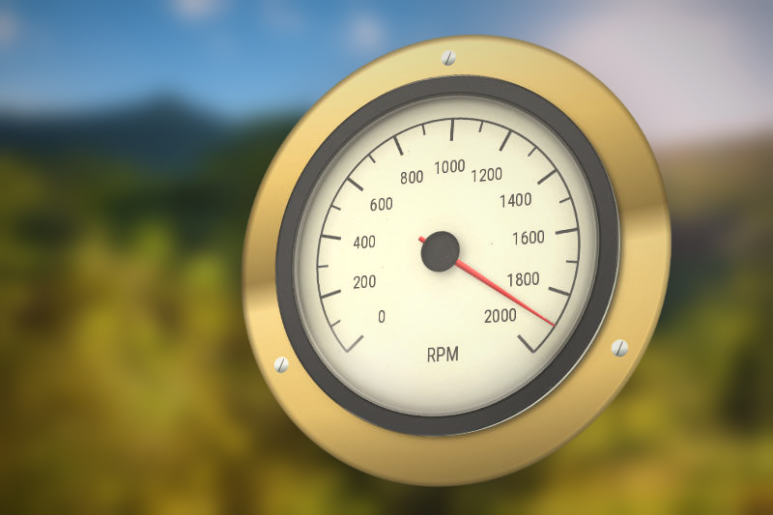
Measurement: 1900 rpm
